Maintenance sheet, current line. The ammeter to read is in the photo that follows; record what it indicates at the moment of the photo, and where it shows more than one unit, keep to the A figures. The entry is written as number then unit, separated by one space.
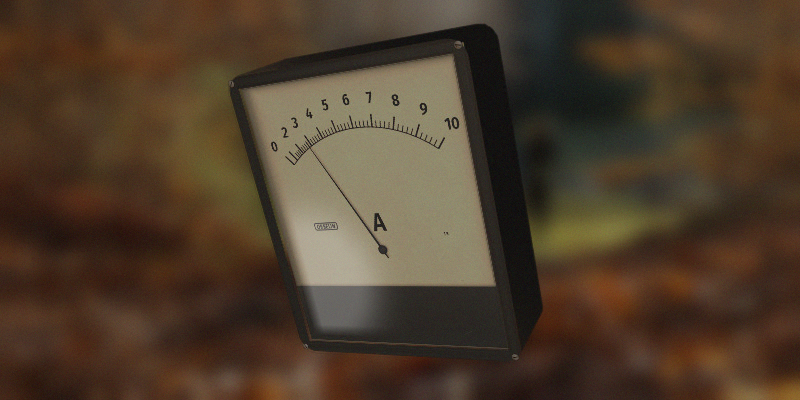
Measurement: 3 A
